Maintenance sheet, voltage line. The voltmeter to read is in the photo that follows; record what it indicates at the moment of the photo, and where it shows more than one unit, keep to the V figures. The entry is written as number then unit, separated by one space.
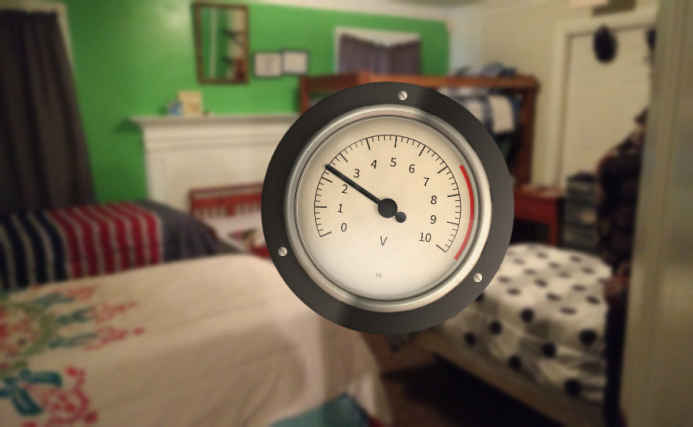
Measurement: 2.4 V
